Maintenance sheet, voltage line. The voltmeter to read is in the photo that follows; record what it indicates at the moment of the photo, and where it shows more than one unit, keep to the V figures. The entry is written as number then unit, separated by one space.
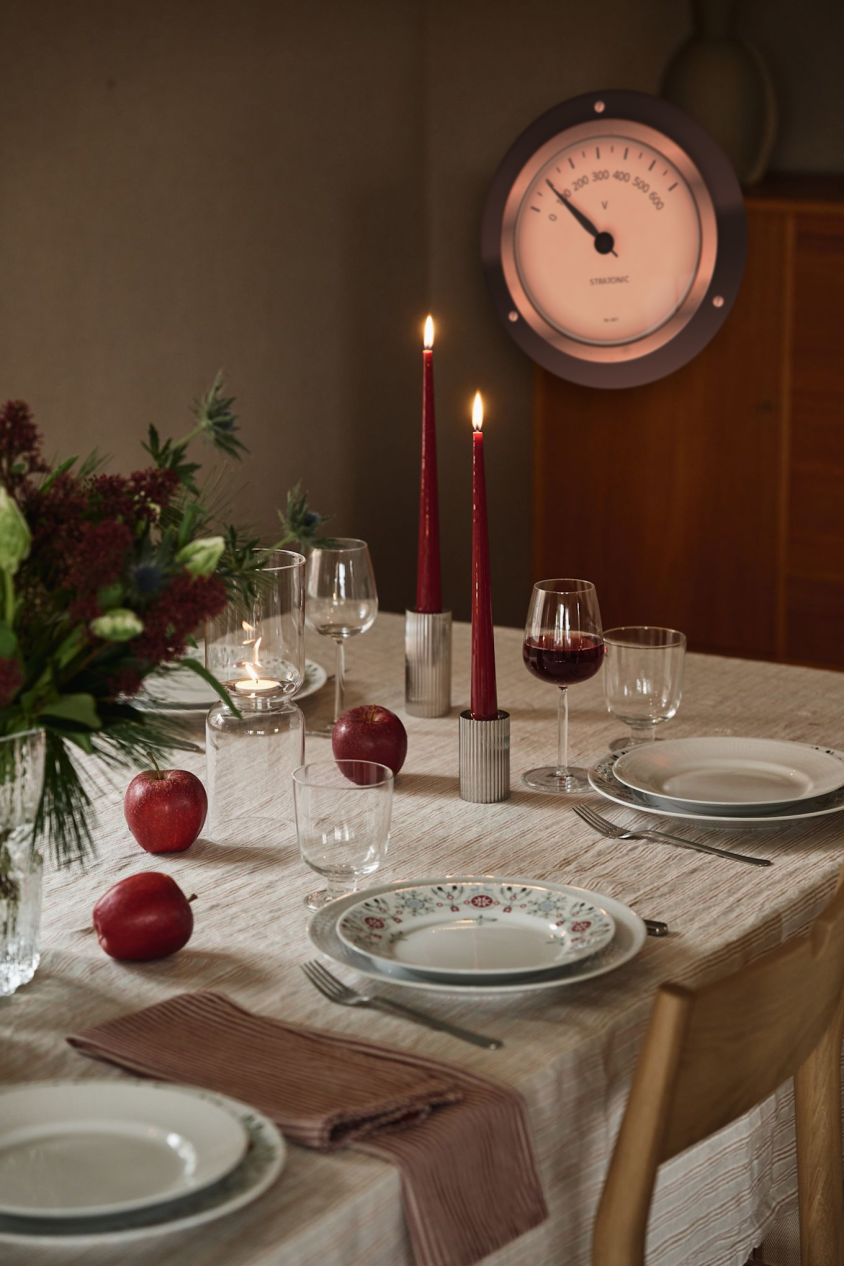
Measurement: 100 V
